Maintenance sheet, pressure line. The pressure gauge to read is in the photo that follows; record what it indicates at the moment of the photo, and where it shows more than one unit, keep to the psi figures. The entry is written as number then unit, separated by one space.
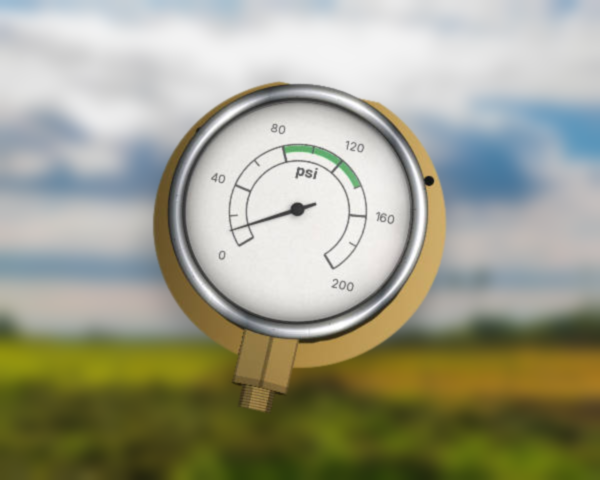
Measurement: 10 psi
